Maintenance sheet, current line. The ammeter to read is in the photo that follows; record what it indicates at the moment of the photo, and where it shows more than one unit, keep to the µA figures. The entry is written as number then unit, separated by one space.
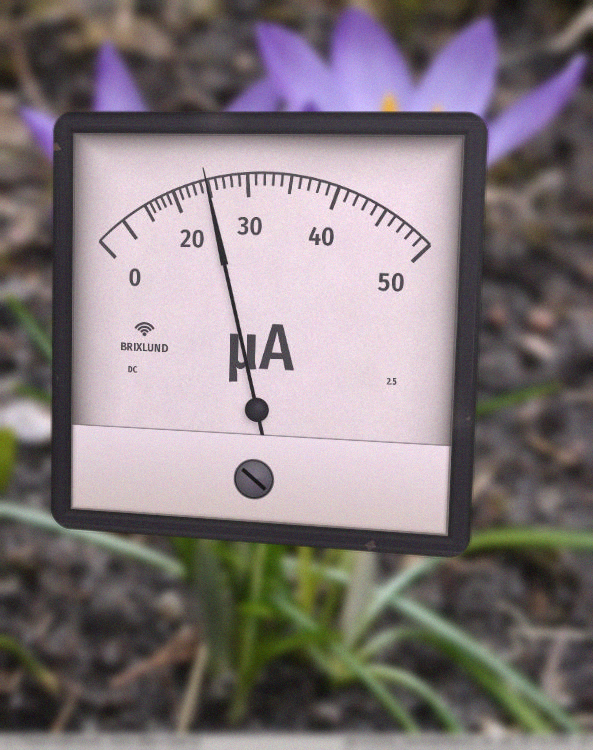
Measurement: 25 µA
